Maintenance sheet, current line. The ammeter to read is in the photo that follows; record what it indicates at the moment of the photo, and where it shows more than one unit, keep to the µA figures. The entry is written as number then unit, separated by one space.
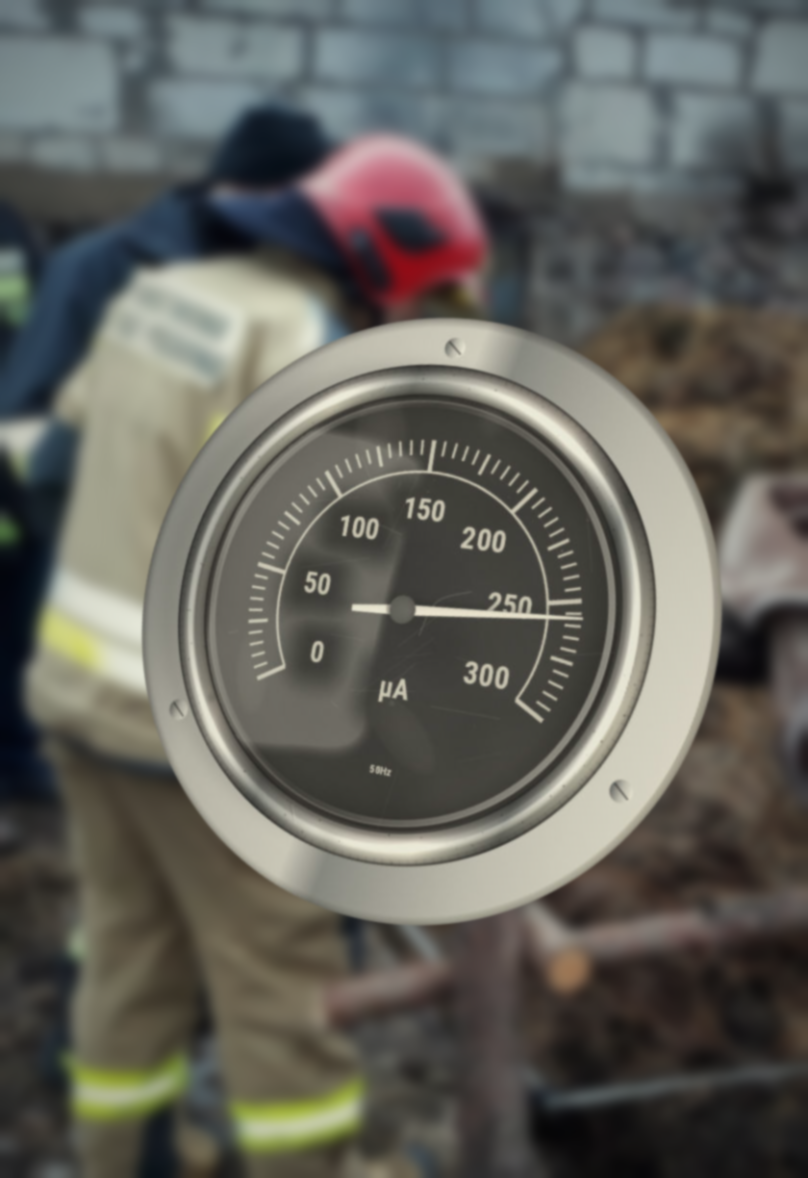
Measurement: 257.5 µA
